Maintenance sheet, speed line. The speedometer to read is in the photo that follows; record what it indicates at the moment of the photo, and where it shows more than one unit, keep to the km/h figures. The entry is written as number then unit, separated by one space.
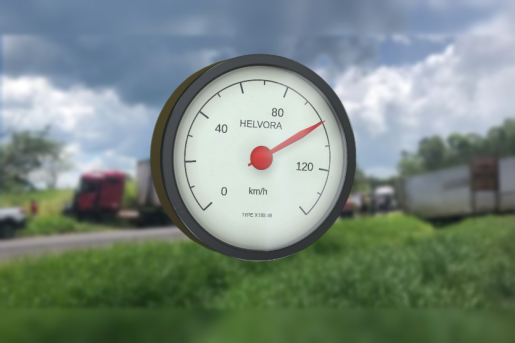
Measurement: 100 km/h
